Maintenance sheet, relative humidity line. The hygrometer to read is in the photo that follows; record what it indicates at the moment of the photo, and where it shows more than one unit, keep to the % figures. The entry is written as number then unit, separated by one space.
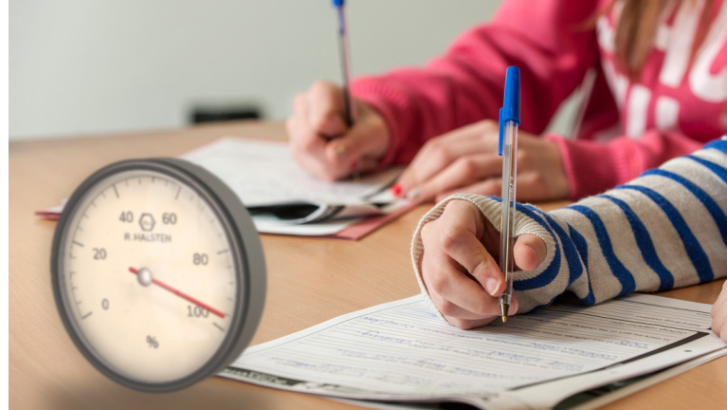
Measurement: 96 %
